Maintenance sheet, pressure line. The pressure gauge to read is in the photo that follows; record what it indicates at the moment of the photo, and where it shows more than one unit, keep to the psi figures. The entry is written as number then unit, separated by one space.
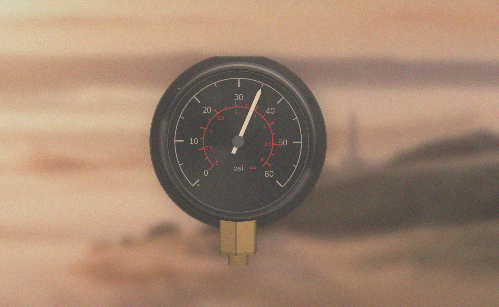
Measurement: 35 psi
